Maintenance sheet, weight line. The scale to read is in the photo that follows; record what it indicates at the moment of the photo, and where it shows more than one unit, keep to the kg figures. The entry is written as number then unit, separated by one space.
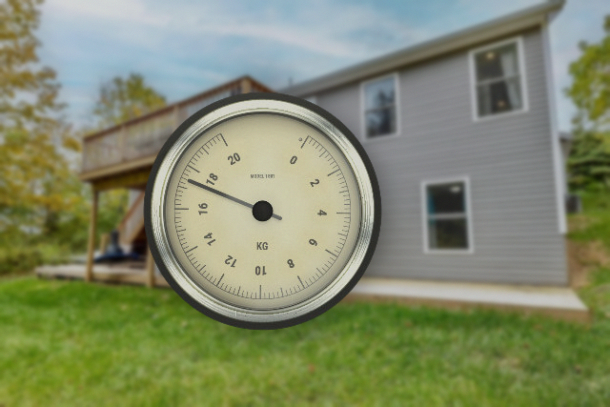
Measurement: 17.4 kg
